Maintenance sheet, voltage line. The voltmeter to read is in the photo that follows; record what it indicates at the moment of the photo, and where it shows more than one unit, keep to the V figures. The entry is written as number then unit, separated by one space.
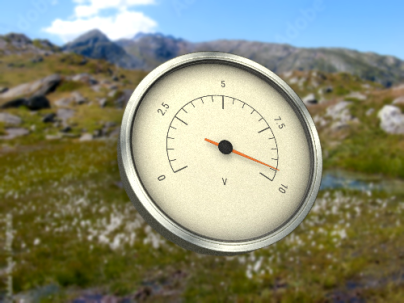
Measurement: 9.5 V
